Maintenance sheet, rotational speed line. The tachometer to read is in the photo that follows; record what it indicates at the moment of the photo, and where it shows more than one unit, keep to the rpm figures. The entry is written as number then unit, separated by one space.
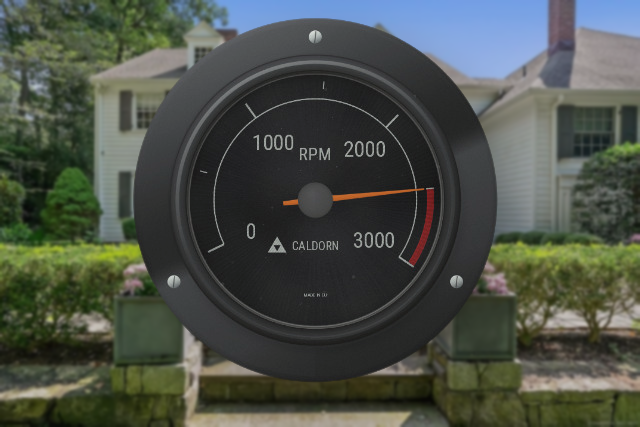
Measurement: 2500 rpm
